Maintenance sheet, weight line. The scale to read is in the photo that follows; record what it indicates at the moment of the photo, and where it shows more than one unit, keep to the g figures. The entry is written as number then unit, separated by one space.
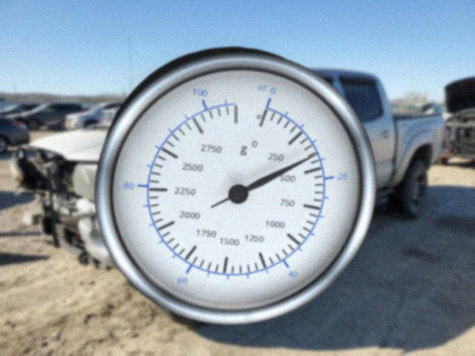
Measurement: 400 g
